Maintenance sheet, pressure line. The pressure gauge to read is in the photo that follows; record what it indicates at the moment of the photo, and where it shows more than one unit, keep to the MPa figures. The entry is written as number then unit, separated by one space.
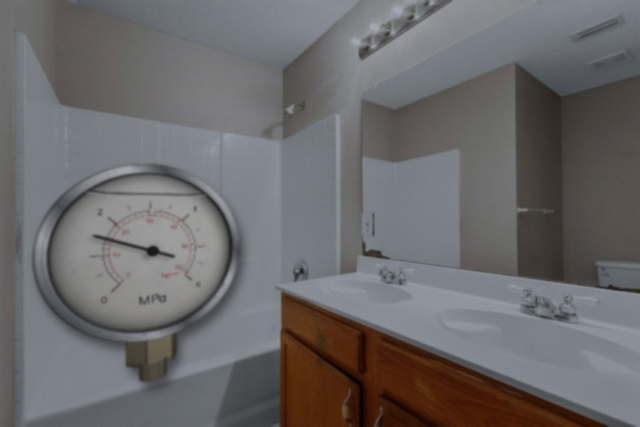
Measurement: 1.5 MPa
